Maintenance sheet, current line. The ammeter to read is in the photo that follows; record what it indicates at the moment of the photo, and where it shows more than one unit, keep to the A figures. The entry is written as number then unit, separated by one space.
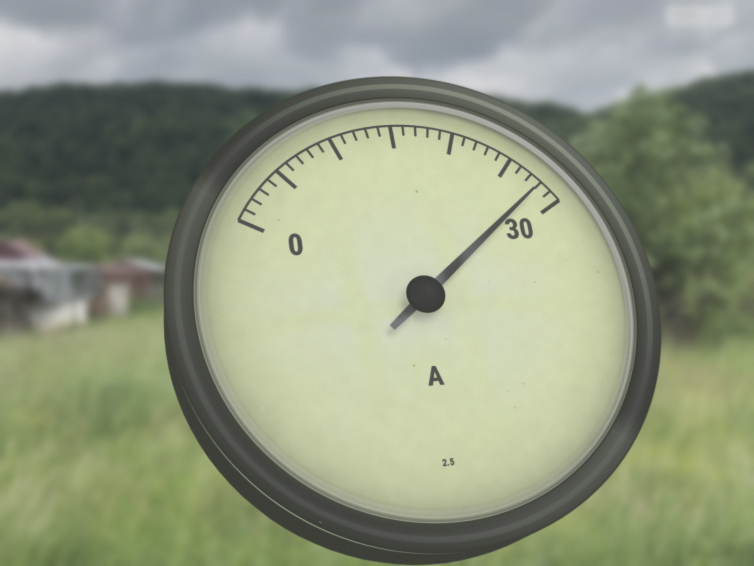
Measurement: 28 A
